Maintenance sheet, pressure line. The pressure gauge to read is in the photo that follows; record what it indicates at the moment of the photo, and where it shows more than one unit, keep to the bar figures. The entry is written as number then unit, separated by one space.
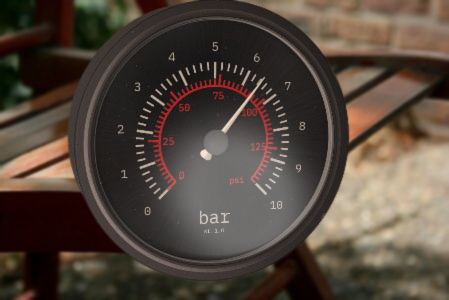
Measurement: 6.4 bar
